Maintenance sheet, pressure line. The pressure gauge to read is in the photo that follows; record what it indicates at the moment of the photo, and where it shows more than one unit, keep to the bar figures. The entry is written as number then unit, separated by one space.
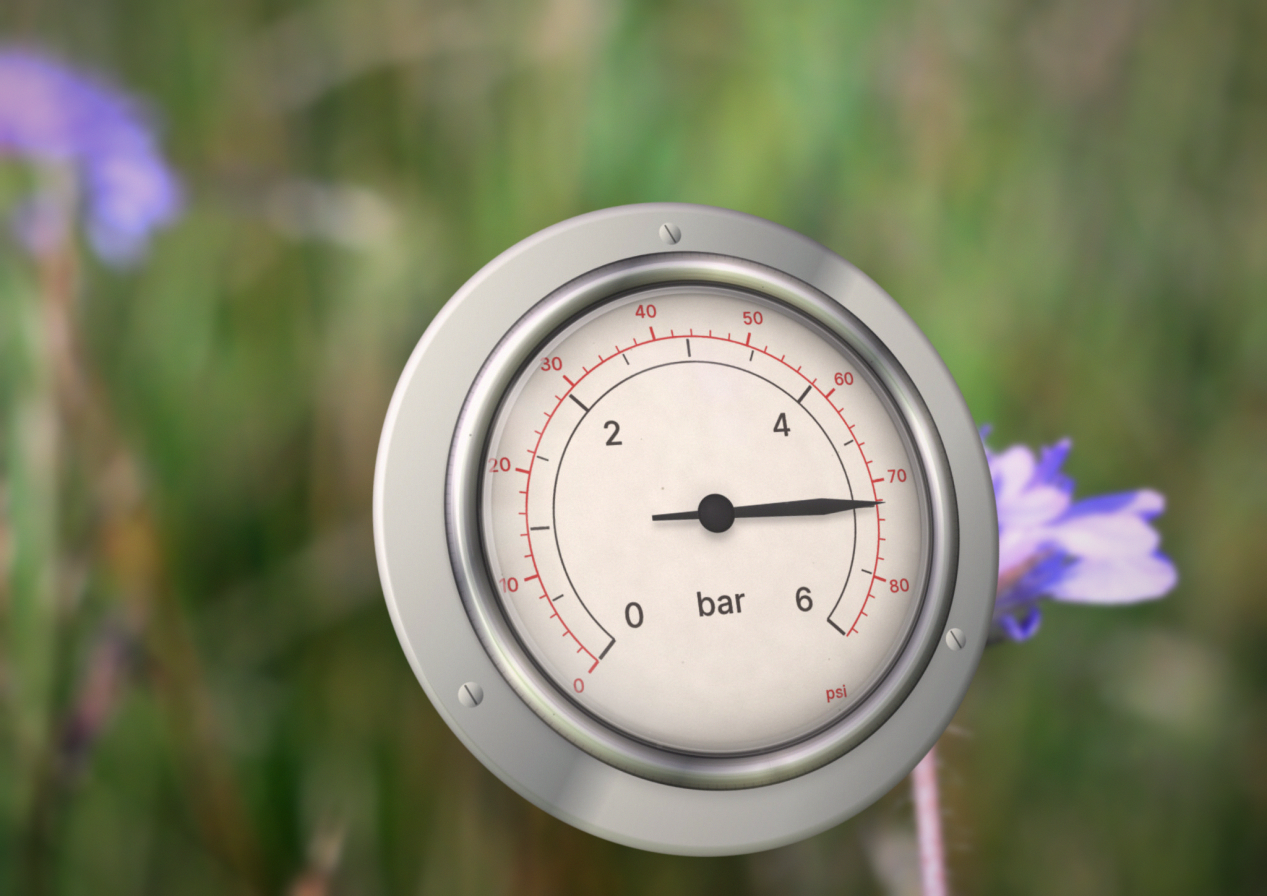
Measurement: 5 bar
